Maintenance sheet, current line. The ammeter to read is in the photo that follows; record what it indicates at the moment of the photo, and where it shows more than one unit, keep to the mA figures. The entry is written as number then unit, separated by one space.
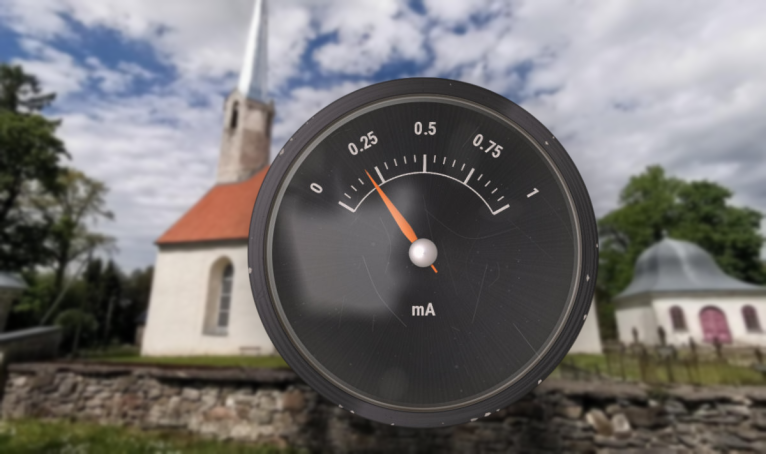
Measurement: 0.2 mA
